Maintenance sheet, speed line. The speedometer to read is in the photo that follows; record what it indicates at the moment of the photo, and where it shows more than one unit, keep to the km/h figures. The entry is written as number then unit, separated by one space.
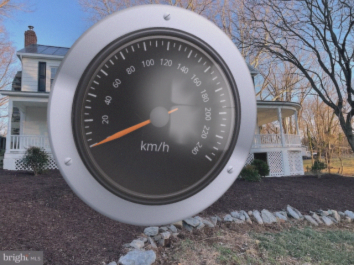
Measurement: 0 km/h
